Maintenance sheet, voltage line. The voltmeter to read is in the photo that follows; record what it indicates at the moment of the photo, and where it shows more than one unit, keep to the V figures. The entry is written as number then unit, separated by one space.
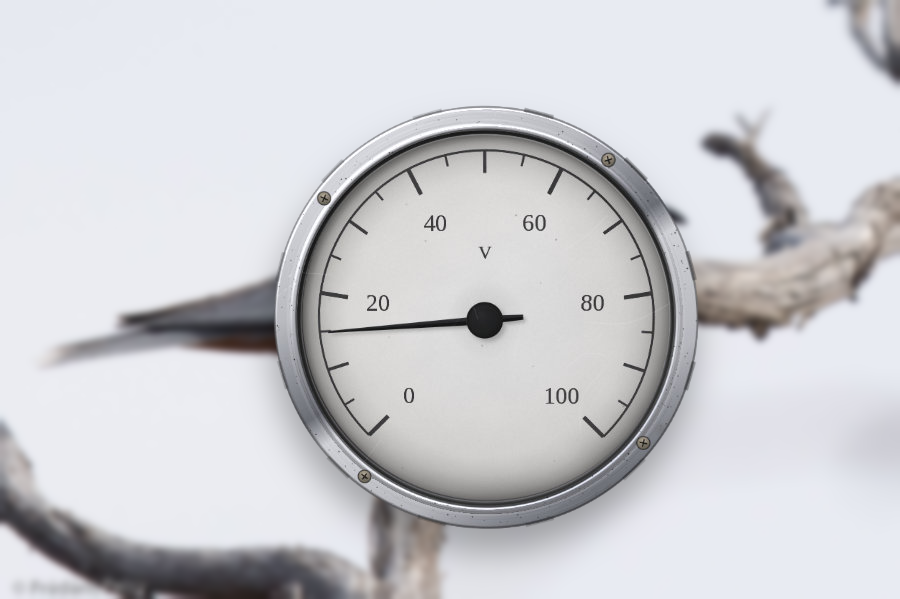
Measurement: 15 V
